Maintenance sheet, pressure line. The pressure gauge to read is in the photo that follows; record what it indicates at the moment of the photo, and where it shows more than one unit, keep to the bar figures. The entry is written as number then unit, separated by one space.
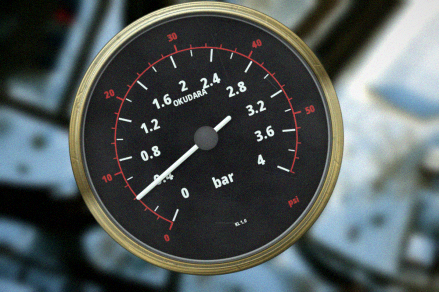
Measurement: 0.4 bar
